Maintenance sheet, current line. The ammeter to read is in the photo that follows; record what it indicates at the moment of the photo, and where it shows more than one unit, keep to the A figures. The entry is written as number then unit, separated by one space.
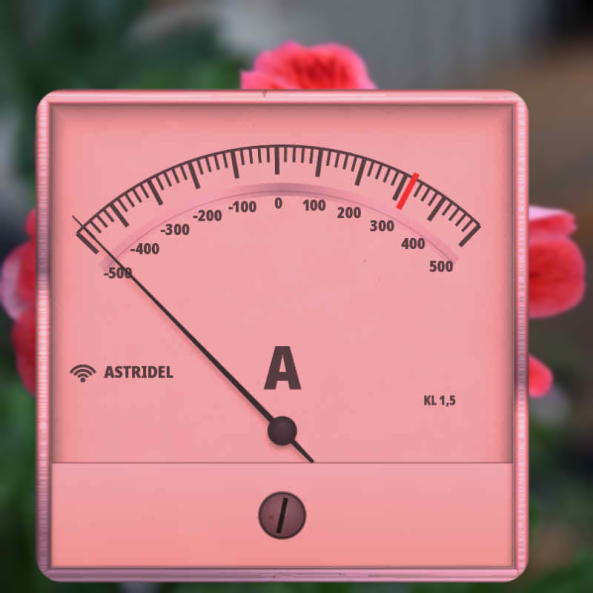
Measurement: -480 A
